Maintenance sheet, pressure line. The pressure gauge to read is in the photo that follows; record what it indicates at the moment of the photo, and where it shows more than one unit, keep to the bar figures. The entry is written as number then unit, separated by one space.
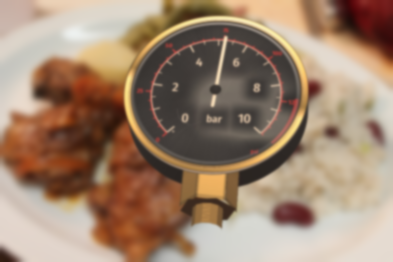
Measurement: 5.25 bar
